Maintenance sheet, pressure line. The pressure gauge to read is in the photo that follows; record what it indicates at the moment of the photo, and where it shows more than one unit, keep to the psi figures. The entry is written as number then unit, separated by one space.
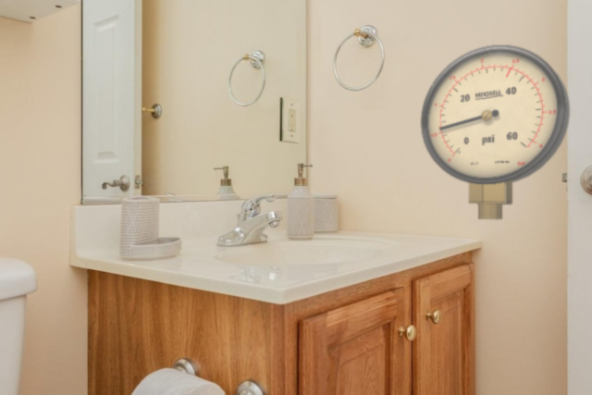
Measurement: 8 psi
